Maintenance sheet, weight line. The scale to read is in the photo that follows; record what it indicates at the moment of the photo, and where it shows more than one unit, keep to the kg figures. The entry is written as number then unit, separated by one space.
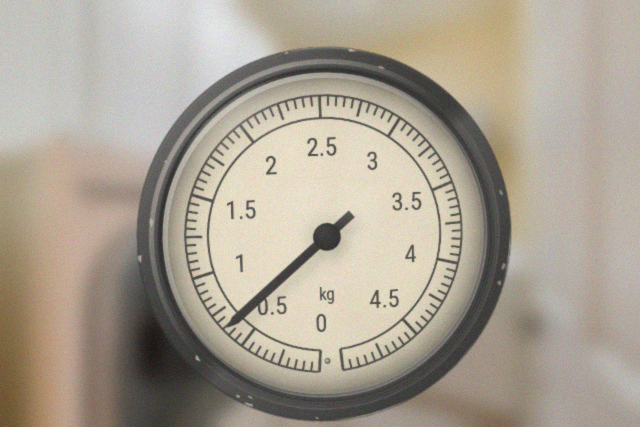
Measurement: 0.65 kg
